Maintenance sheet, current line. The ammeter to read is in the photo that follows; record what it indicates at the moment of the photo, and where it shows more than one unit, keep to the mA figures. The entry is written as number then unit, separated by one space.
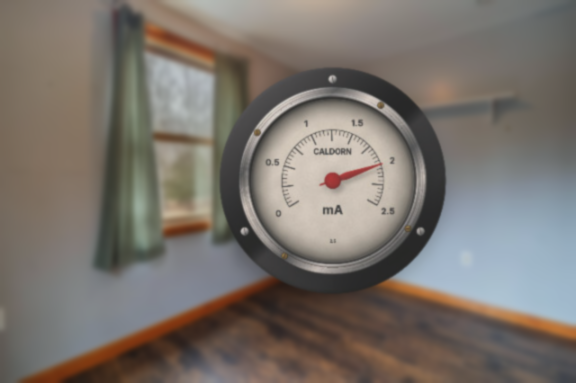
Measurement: 2 mA
